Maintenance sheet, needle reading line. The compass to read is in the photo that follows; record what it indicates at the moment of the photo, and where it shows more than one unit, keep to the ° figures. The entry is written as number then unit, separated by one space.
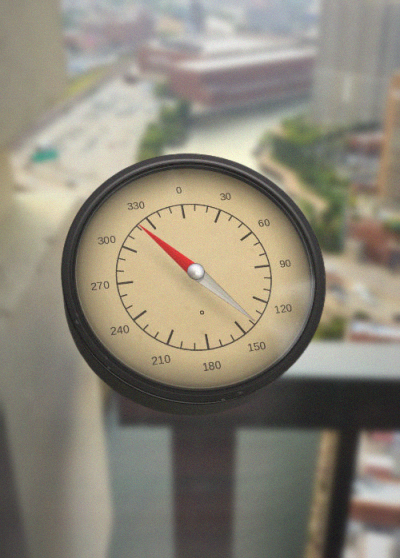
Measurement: 320 °
